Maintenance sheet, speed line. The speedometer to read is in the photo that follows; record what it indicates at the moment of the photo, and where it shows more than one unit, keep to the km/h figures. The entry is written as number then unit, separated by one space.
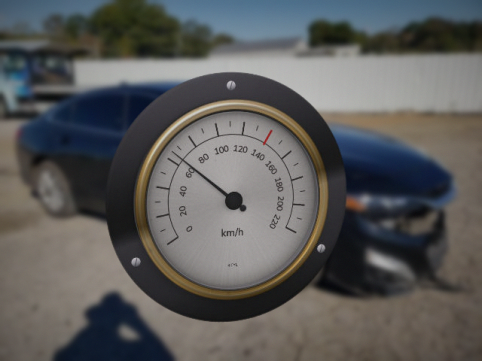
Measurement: 65 km/h
